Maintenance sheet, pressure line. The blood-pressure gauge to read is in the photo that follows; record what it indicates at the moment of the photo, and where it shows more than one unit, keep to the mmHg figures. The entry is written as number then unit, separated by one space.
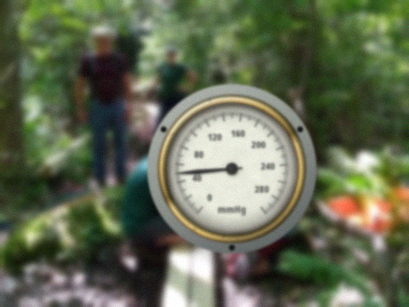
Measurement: 50 mmHg
